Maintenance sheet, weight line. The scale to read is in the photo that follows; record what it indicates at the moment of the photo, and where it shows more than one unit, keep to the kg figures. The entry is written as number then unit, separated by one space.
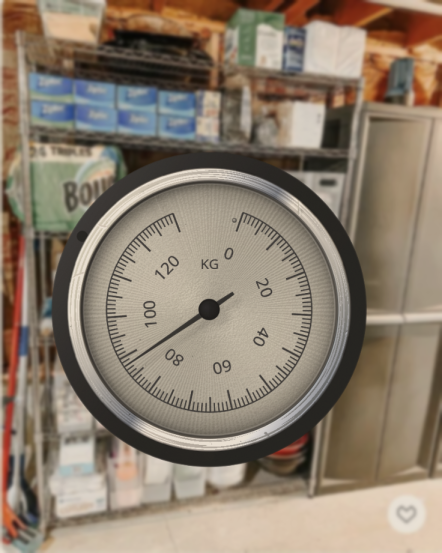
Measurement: 88 kg
